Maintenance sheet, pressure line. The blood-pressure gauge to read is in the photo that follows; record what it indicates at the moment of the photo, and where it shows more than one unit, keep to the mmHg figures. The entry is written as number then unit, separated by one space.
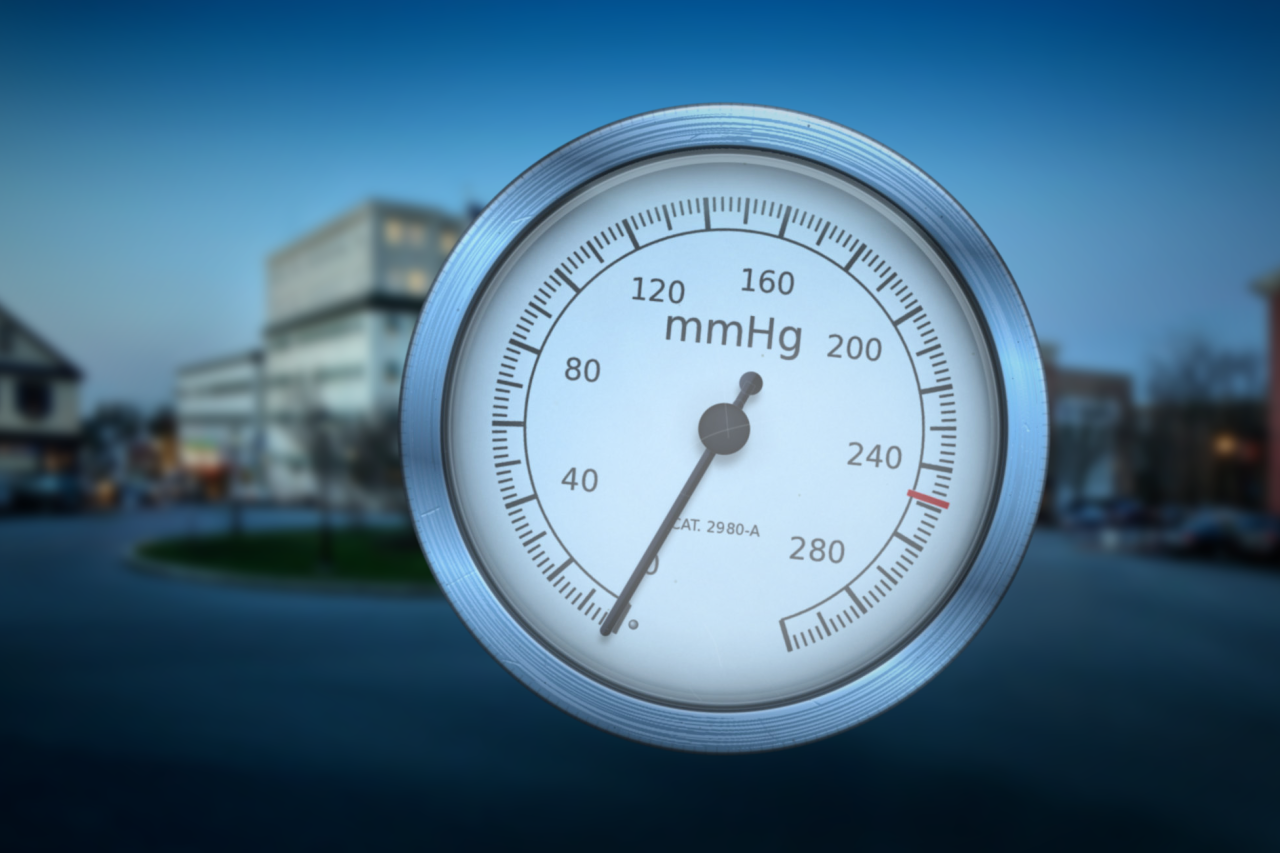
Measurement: 2 mmHg
